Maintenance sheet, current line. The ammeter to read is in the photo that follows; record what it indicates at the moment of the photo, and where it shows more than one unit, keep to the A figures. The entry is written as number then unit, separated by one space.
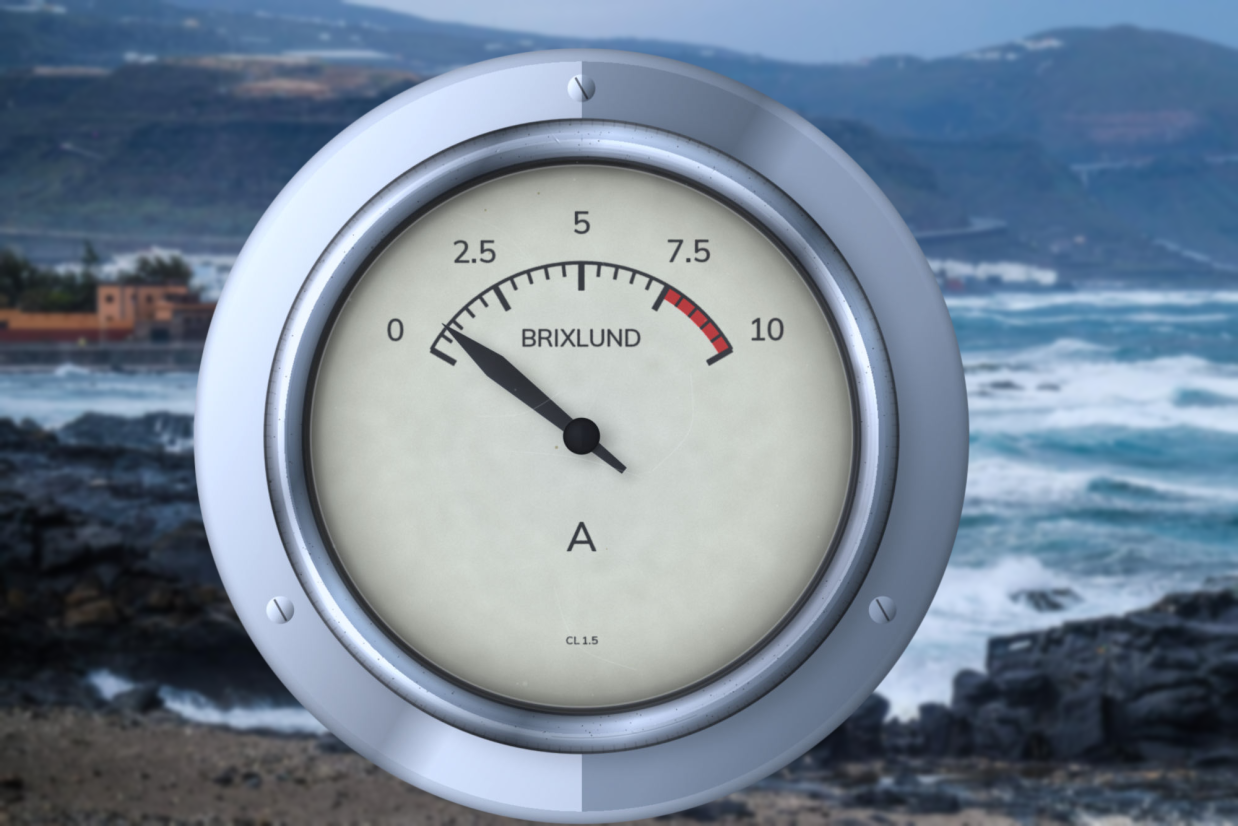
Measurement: 0.75 A
